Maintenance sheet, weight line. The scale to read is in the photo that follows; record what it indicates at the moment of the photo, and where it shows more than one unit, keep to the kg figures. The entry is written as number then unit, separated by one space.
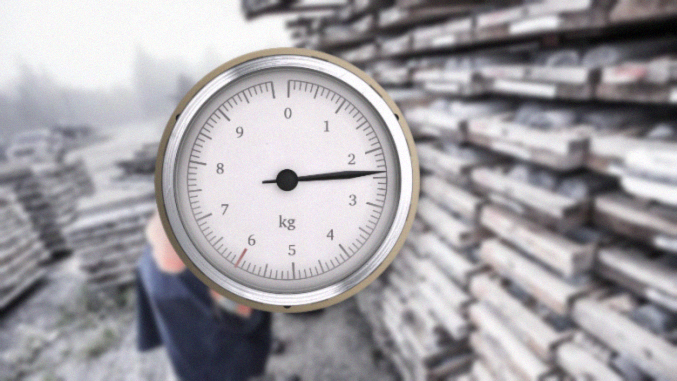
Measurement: 2.4 kg
